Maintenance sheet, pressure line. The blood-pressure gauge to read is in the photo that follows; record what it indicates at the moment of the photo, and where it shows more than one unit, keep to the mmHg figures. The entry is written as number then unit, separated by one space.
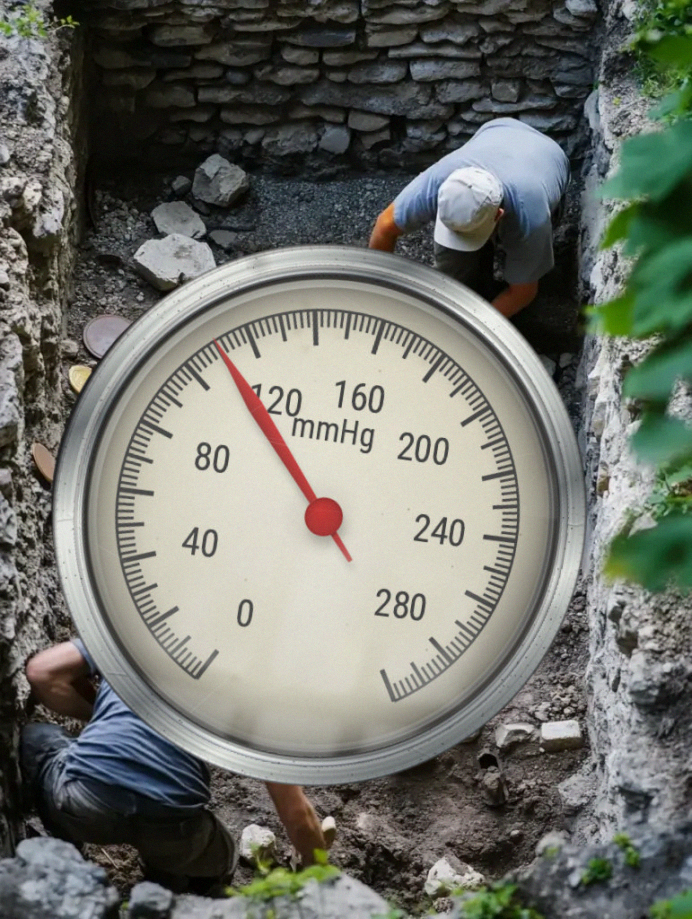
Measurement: 110 mmHg
